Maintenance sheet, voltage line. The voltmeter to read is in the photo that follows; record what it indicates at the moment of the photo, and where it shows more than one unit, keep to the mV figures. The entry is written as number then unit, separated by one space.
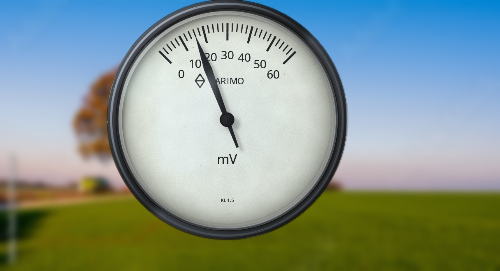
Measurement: 16 mV
